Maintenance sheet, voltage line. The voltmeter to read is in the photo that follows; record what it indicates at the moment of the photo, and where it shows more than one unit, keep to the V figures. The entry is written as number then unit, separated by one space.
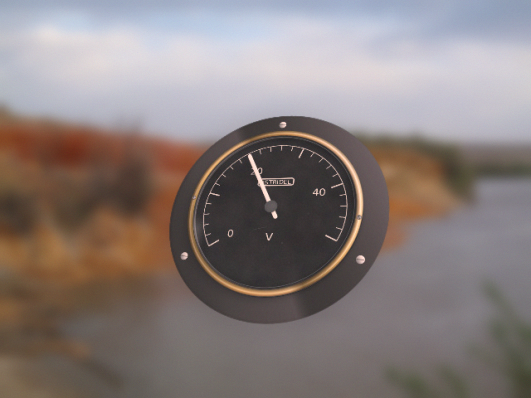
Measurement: 20 V
